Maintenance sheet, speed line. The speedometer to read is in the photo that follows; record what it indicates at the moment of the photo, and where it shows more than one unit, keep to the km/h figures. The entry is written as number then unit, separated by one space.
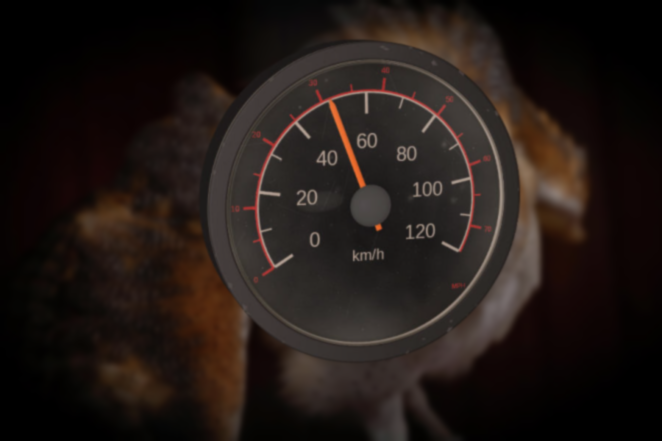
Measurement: 50 km/h
